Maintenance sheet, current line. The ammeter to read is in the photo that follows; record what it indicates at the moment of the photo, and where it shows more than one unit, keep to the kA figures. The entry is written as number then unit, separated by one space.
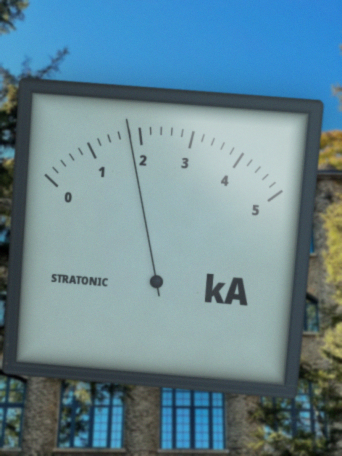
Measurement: 1.8 kA
